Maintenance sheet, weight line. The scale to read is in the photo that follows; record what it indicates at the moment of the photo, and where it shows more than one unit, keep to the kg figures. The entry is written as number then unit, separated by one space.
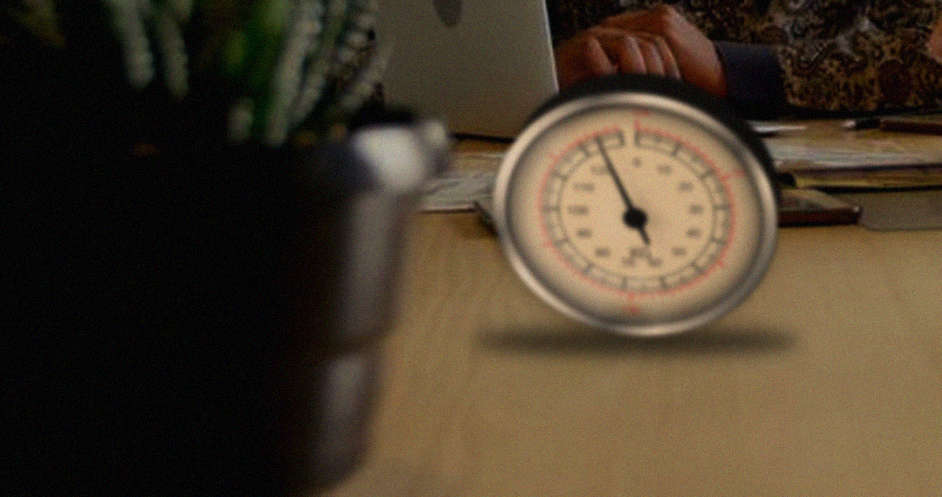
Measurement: 125 kg
